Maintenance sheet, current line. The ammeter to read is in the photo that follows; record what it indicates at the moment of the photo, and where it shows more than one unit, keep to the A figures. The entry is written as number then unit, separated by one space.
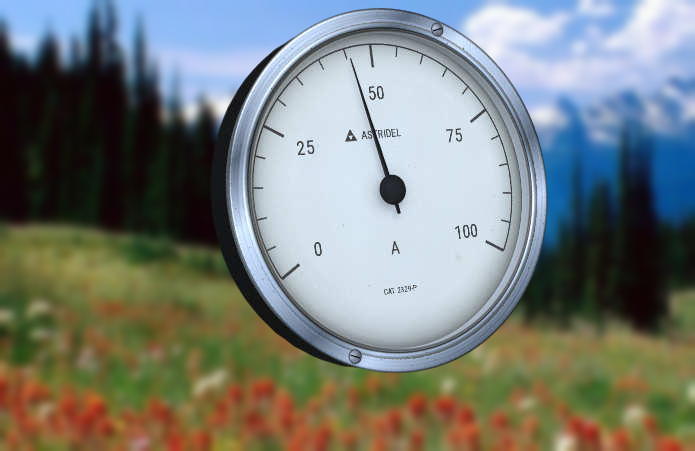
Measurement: 45 A
